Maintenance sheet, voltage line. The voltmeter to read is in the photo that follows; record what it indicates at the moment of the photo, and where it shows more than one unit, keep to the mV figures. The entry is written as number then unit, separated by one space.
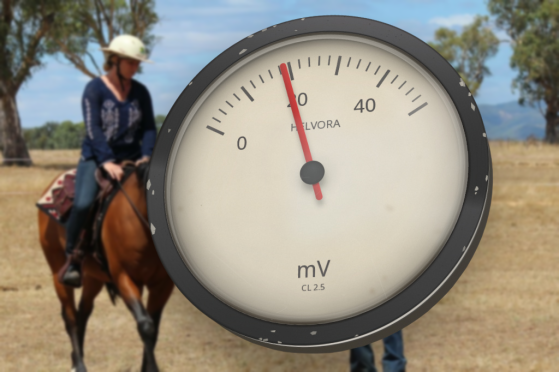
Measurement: 19 mV
